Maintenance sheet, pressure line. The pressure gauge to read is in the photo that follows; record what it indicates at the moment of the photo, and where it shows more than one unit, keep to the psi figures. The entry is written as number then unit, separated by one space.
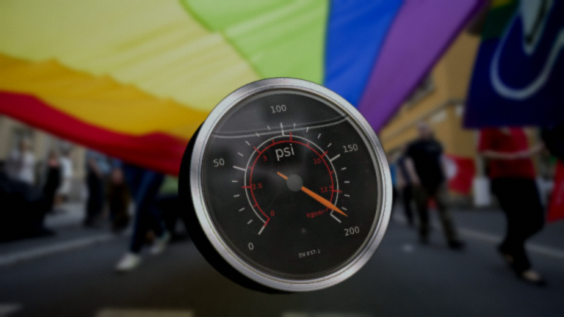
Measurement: 195 psi
